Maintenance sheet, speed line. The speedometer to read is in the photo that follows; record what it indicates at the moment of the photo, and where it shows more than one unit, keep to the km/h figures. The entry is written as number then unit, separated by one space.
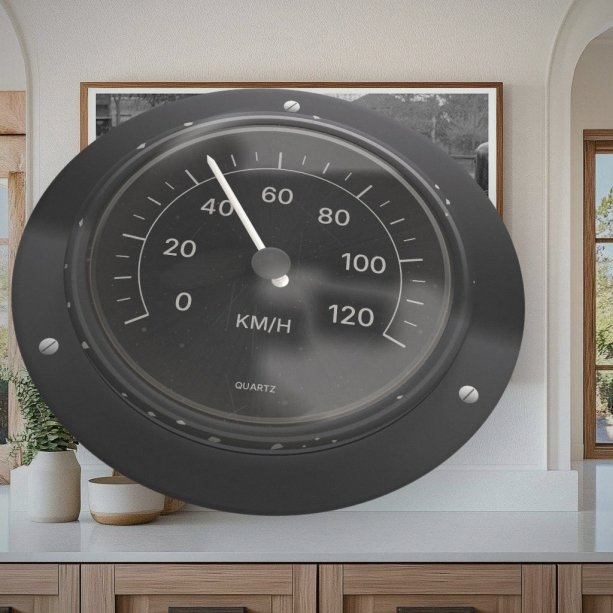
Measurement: 45 km/h
